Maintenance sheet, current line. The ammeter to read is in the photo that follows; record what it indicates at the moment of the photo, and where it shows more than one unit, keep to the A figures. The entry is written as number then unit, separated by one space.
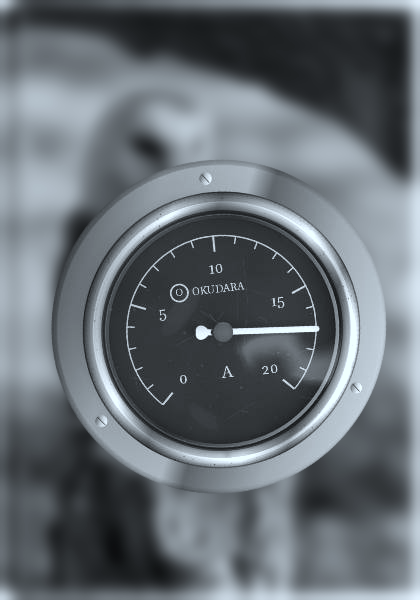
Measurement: 17 A
